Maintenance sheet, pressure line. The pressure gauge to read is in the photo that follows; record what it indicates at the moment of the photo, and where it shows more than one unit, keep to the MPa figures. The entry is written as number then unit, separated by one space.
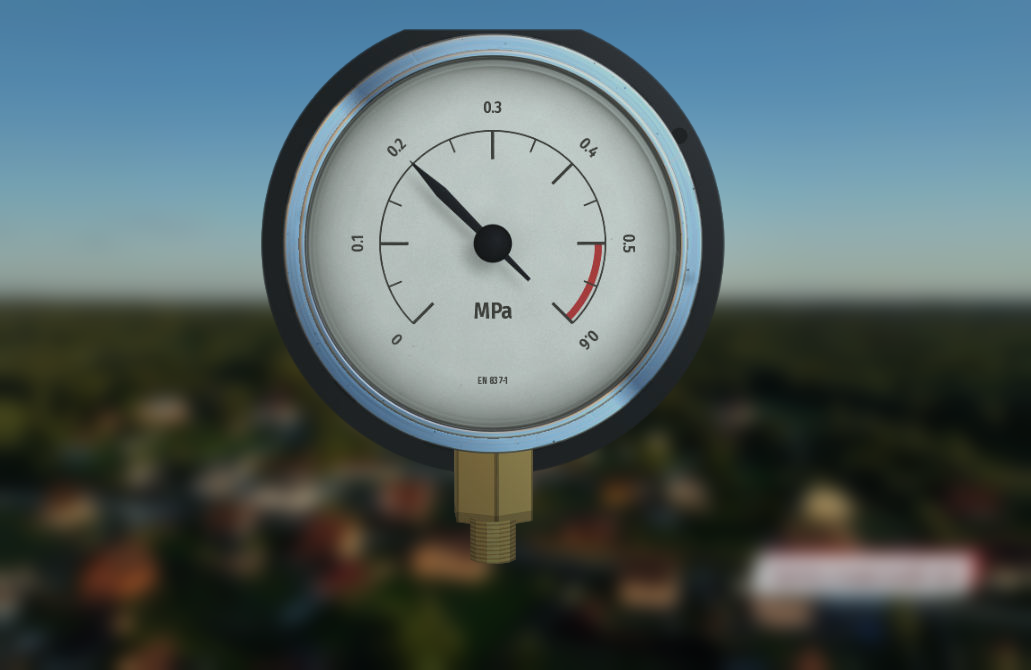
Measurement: 0.2 MPa
